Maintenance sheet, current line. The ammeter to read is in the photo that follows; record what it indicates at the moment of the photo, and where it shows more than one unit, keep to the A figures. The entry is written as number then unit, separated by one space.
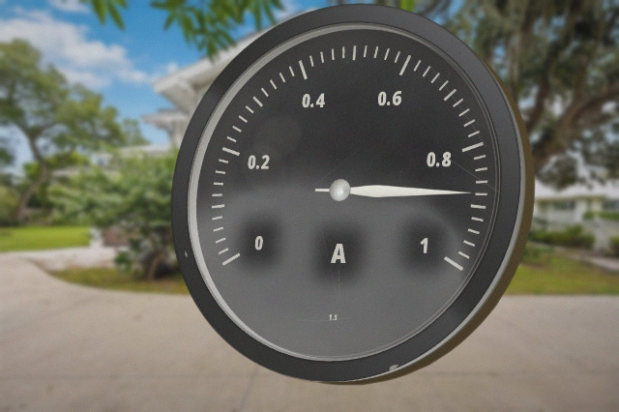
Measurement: 0.88 A
